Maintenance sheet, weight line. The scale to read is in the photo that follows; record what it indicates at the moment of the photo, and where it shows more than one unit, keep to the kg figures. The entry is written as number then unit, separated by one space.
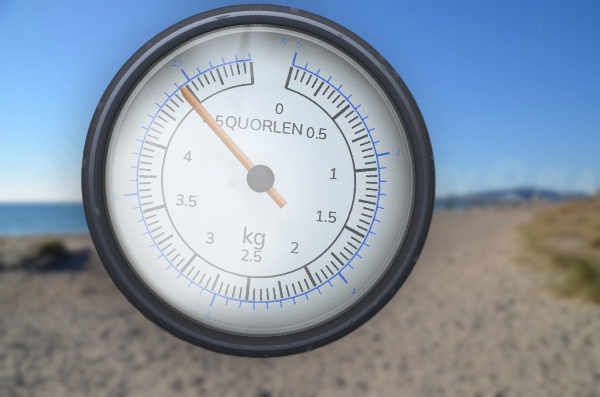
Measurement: 4.45 kg
